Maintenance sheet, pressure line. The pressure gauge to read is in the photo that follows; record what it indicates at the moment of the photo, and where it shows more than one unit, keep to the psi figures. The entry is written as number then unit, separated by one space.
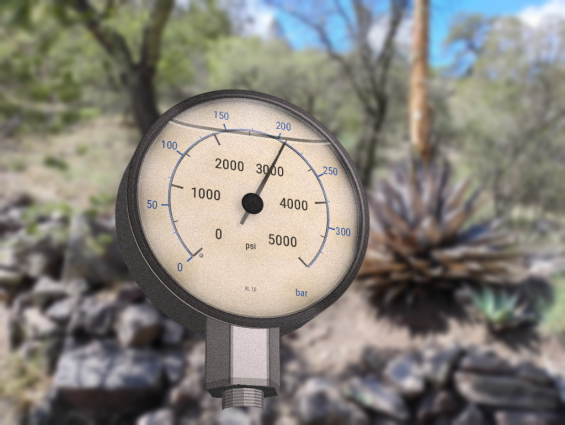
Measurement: 3000 psi
